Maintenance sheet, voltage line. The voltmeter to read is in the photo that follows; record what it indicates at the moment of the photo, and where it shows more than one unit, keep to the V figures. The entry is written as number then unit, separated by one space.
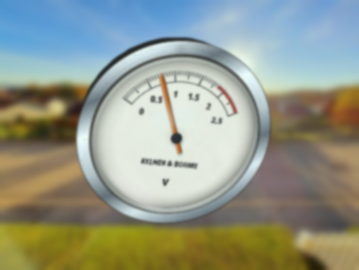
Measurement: 0.75 V
